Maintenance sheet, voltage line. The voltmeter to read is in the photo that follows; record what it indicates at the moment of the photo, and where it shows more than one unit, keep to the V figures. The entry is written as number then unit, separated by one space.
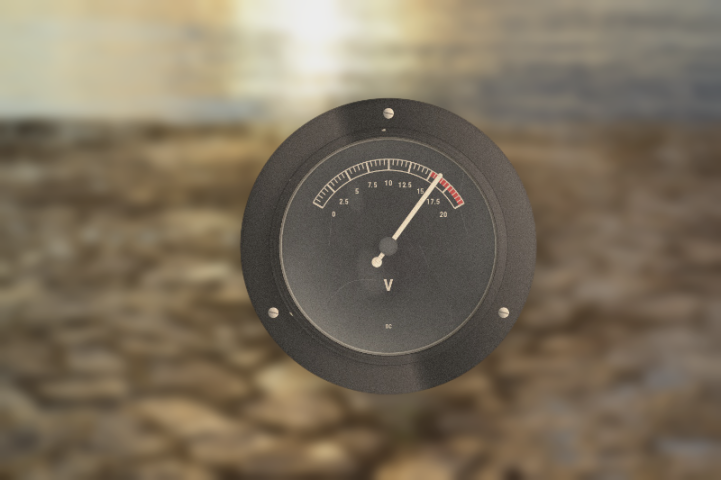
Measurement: 16 V
